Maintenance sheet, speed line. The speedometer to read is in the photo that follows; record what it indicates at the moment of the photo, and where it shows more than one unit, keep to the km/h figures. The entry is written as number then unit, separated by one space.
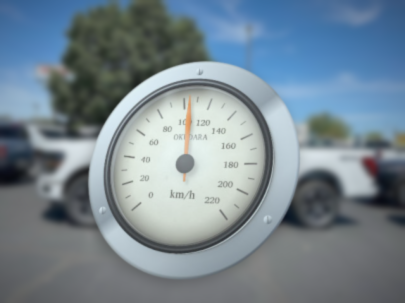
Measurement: 105 km/h
